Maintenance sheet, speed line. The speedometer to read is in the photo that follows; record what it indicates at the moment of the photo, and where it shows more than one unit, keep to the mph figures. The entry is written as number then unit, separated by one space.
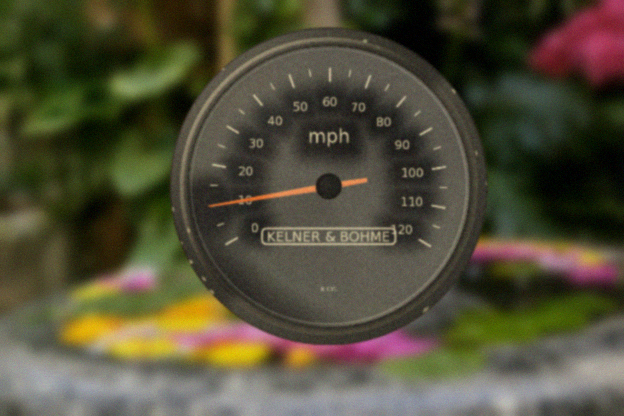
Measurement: 10 mph
